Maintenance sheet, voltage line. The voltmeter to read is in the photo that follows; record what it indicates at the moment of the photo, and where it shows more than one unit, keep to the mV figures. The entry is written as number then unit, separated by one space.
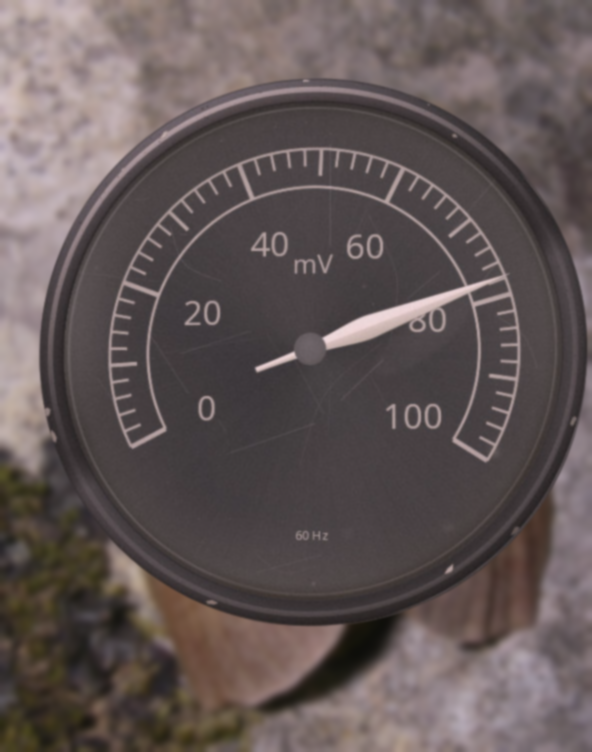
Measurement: 78 mV
